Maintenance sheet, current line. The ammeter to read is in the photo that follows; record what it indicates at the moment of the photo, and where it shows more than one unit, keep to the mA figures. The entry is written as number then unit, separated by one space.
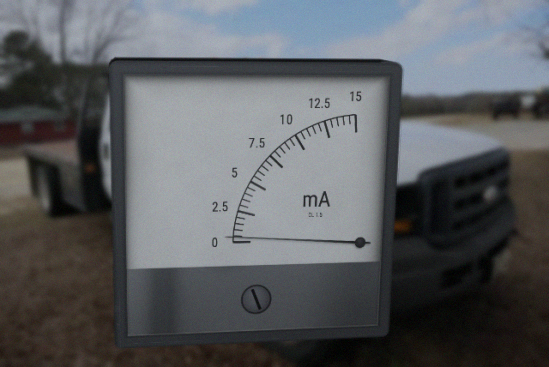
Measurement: 0.5 mA
